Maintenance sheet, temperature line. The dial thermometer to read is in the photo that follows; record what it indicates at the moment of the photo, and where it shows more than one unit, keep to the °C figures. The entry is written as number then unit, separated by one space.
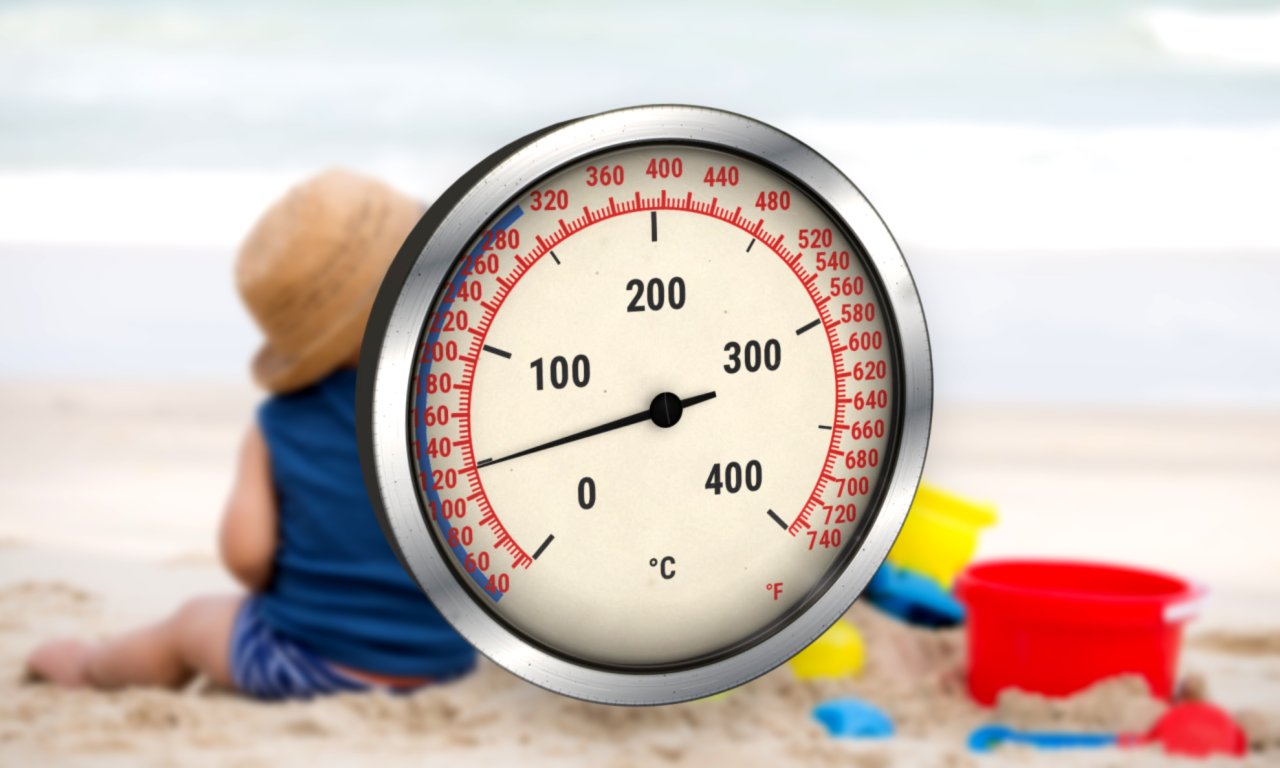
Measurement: 50 °C
